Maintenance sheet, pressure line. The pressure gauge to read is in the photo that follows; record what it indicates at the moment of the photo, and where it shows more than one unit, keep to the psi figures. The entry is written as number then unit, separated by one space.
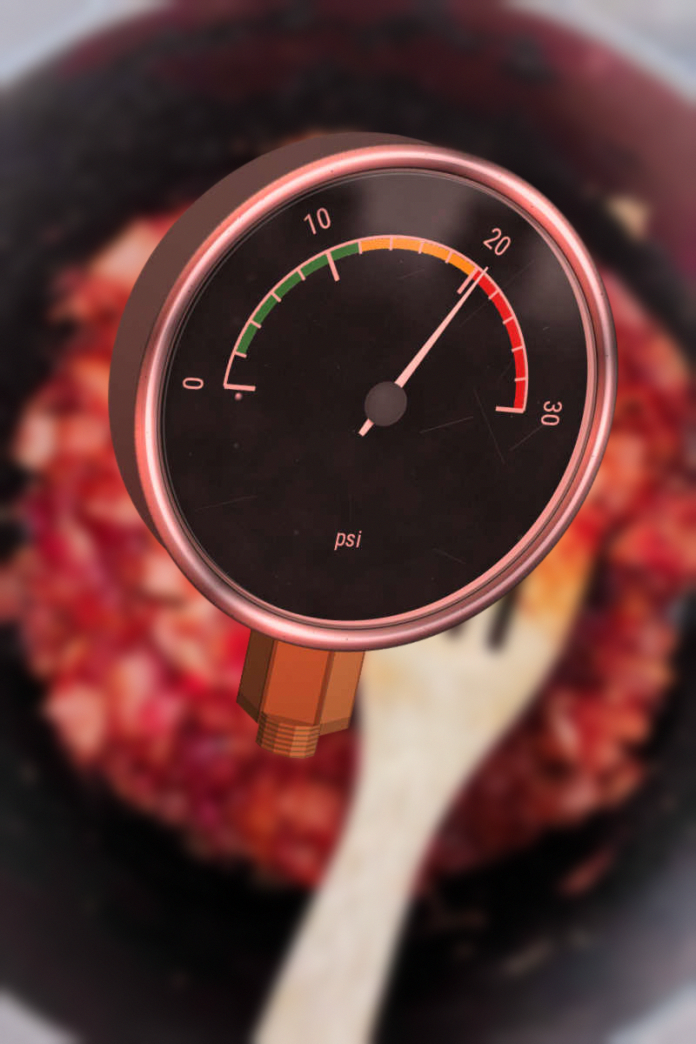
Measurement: 20 psi
